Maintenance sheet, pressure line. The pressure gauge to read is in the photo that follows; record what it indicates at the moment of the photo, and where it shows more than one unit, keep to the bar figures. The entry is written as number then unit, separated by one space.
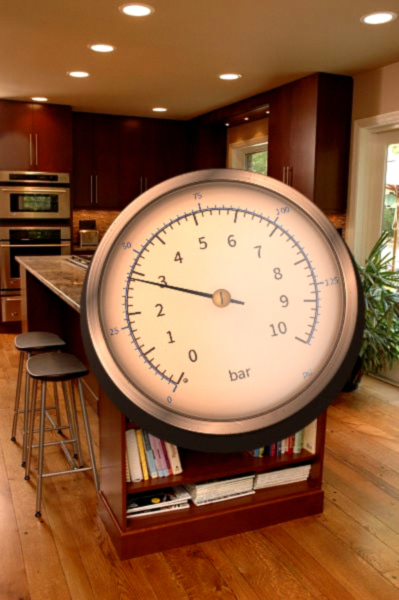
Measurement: 2.8 bar
